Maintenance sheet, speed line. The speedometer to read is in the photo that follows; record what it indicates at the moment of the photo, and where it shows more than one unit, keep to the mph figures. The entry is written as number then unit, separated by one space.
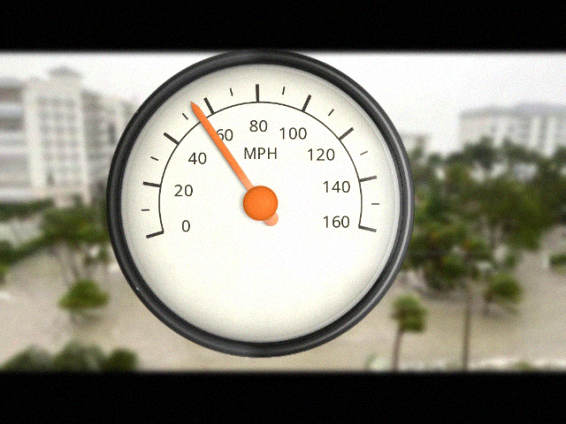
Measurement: 55 mph
